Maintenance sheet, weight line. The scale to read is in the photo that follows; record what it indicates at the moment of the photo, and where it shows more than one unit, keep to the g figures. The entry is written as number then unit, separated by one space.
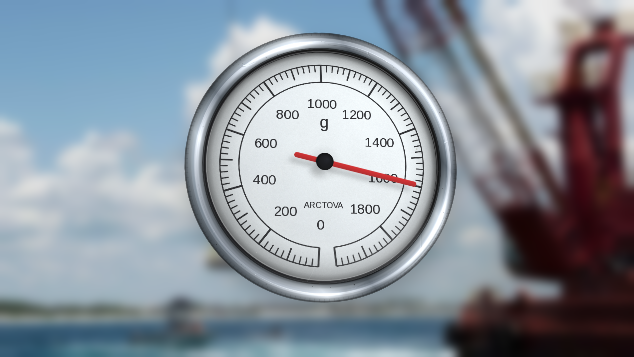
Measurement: 1600 g
